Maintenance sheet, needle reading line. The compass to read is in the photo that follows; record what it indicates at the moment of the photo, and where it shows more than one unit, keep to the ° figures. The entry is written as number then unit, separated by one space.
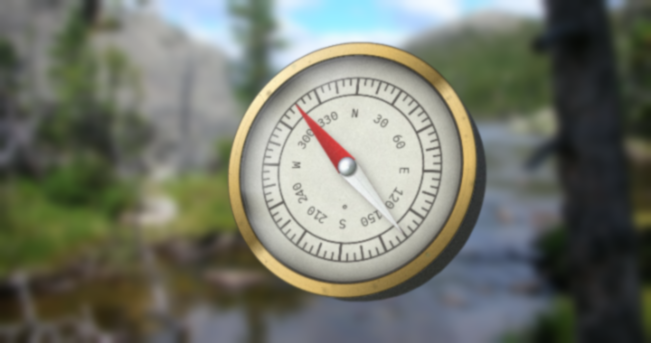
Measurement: 315 °
